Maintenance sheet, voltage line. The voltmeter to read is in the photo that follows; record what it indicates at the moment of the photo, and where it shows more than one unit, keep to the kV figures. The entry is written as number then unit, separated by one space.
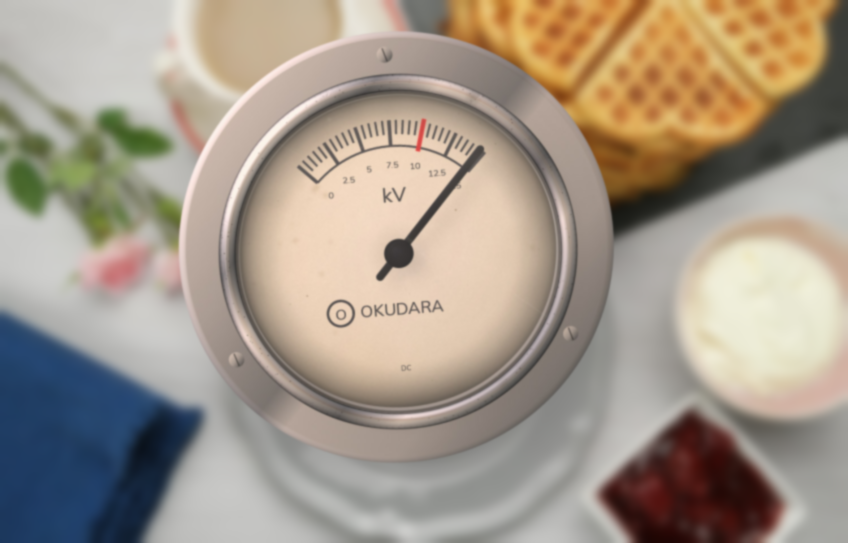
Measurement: 14.5 kV
